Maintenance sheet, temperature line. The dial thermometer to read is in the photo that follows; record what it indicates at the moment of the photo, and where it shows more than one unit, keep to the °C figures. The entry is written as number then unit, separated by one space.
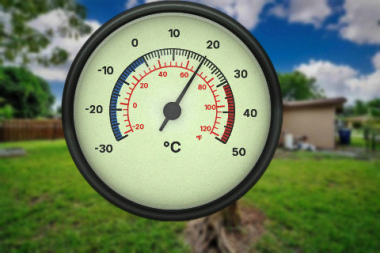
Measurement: 20 °C
